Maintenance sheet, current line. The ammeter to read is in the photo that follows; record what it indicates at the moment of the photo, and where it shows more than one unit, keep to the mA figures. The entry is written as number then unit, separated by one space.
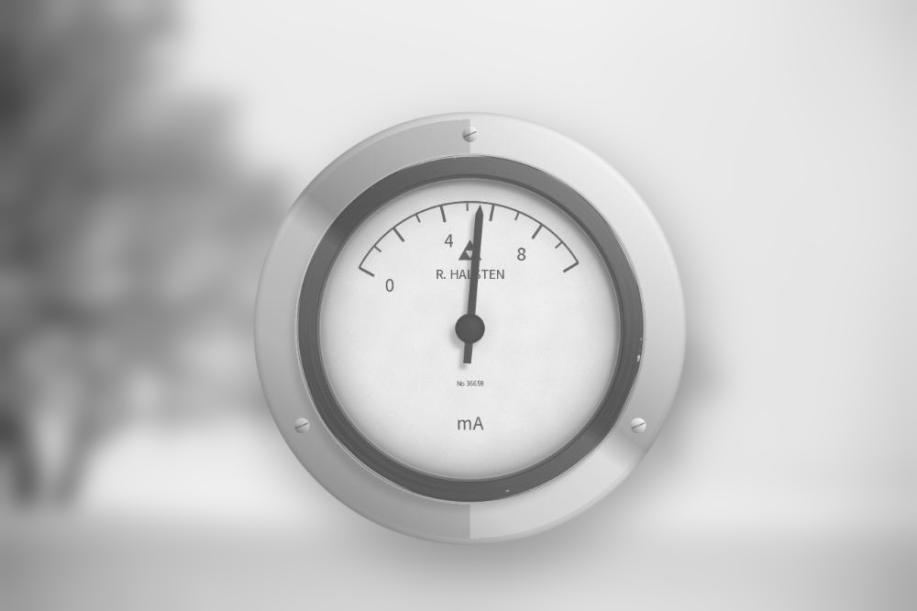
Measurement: 5.5 mA
